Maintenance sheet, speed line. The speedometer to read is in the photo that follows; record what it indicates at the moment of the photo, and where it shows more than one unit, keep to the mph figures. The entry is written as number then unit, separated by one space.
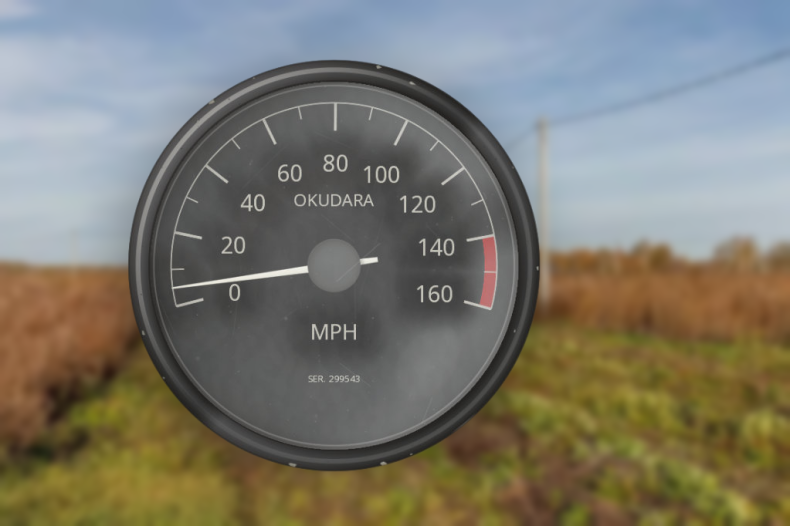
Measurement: 5 mph
